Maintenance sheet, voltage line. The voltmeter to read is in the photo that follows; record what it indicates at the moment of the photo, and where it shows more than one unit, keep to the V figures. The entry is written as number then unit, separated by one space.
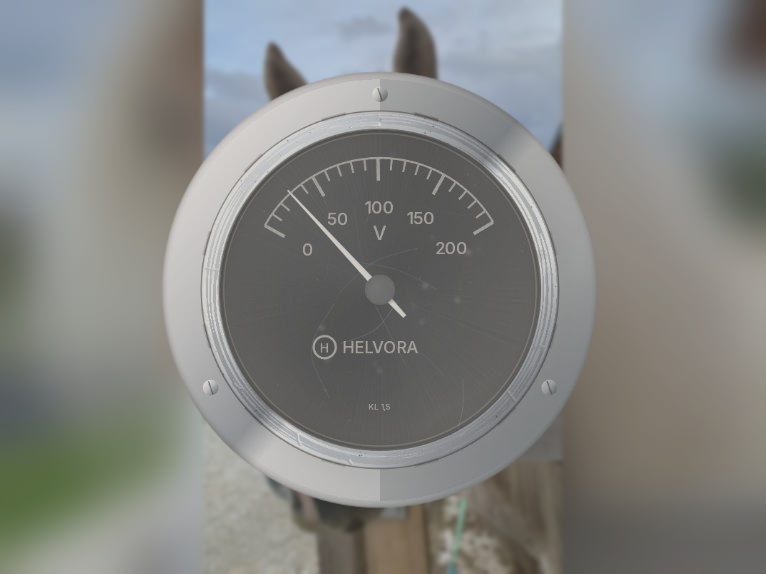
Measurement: 30 V
